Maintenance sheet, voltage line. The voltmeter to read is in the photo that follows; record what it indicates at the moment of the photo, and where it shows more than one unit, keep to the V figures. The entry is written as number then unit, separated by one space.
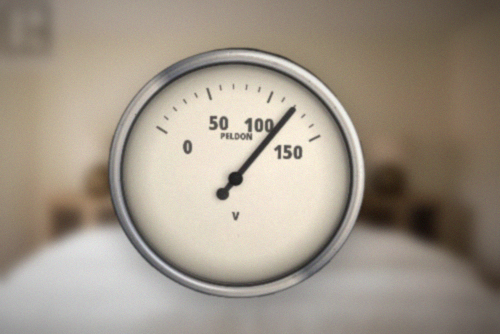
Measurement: 120 V
